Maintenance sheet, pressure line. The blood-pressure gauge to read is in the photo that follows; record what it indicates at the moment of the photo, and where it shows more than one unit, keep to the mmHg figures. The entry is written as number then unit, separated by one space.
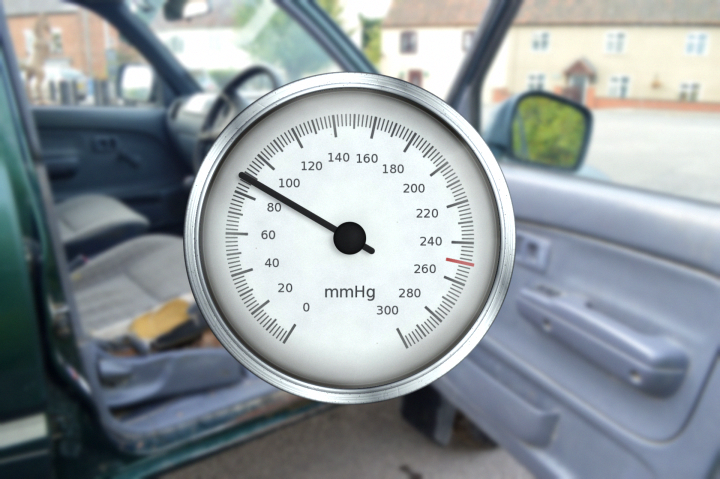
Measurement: 88 mmHg
